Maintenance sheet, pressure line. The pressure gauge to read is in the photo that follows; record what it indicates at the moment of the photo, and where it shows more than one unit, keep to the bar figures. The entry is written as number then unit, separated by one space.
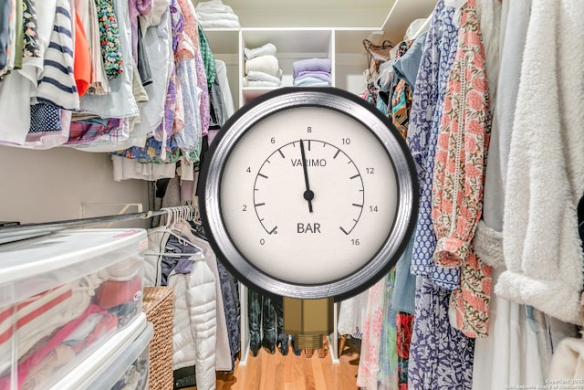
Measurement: 7.5 bar
